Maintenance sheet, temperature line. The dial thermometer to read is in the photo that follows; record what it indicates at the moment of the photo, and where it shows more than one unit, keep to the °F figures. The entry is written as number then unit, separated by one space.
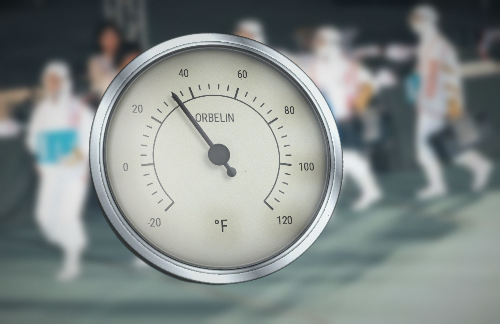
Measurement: 32 °F
